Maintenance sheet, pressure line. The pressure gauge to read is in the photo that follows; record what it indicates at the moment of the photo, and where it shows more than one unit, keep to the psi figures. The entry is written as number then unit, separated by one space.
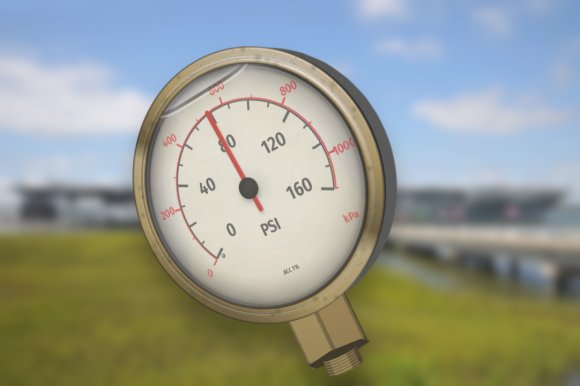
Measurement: 80 psi
